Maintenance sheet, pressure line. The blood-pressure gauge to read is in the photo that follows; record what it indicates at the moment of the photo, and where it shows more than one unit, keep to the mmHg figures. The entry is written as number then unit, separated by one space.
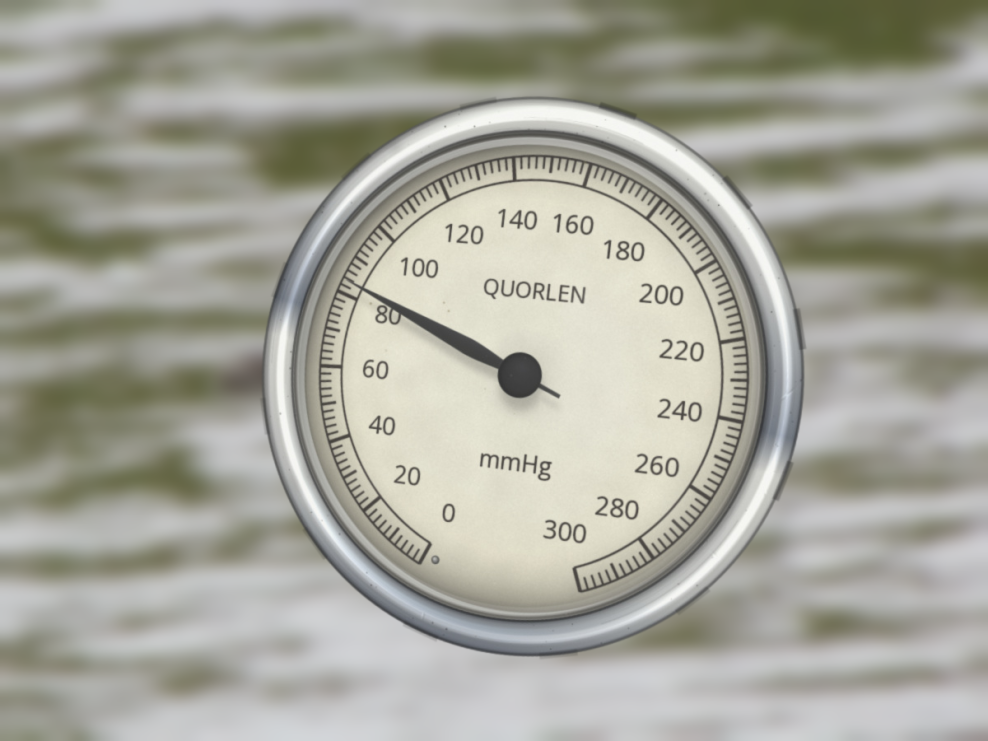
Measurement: 84 mmHg
